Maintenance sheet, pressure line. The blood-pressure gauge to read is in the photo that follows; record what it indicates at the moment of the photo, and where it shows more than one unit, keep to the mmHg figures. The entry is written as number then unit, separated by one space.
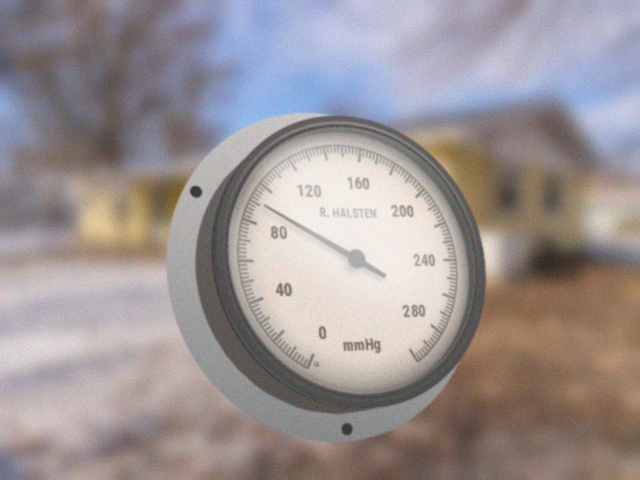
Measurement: 90 mmHg
